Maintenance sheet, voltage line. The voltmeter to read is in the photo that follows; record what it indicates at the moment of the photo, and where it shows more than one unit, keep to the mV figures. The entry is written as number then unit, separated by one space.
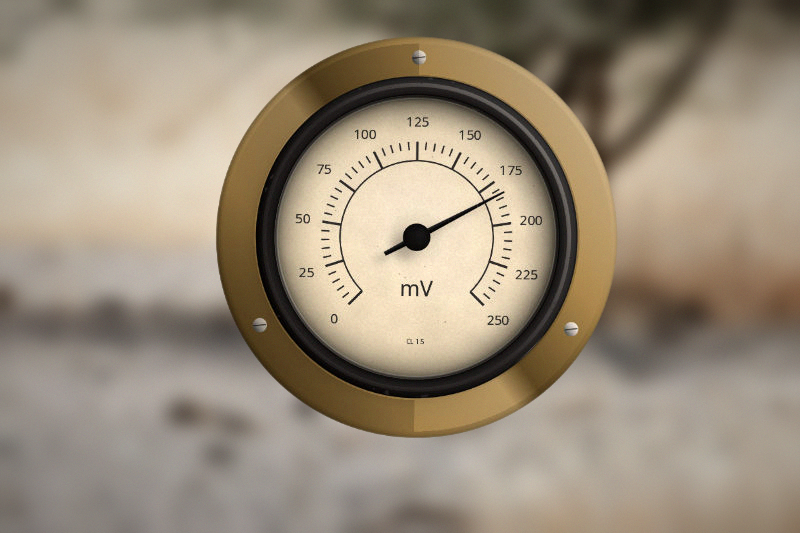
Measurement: 182.5 mV
